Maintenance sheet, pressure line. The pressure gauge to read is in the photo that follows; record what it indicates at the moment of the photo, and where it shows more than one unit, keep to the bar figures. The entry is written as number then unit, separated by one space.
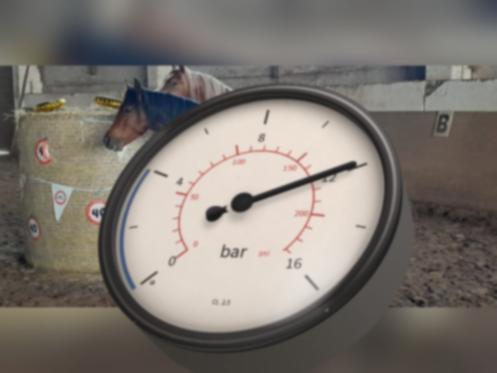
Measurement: 12 bar
